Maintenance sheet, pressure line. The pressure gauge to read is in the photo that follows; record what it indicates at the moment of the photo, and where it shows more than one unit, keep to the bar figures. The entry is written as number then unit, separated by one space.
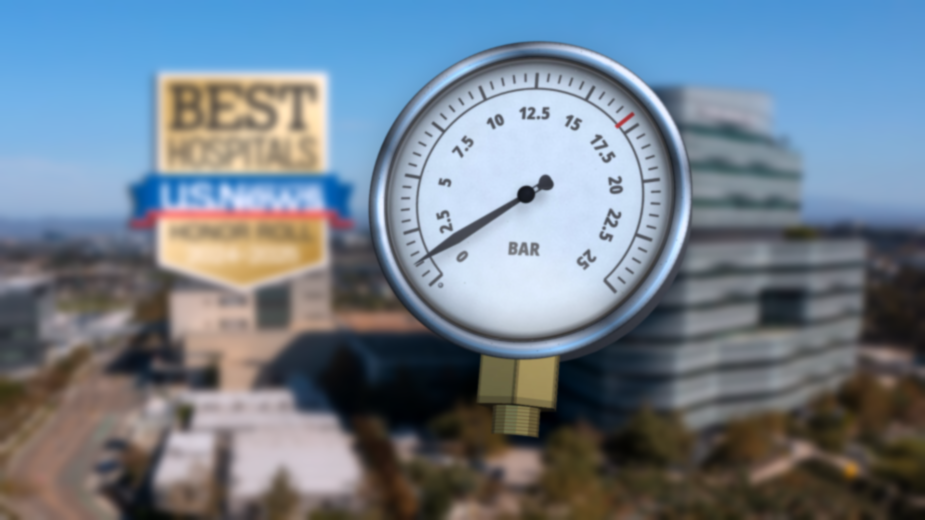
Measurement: 1 bar
